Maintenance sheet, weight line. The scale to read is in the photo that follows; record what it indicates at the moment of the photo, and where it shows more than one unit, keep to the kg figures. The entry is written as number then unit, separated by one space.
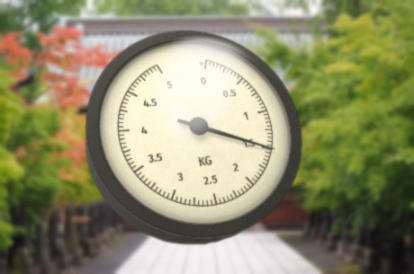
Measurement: 1.5 kg
